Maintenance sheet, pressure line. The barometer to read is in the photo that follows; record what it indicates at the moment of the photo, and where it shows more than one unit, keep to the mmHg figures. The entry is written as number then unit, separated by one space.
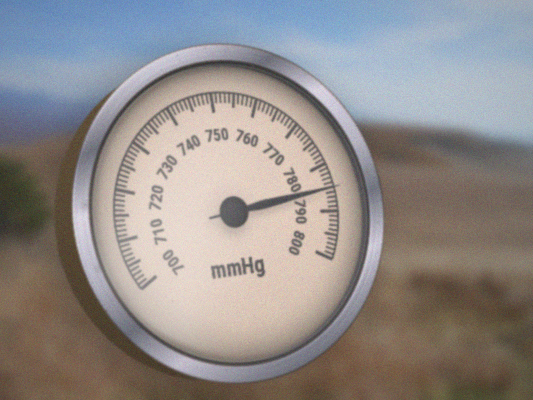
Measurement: 785 mmHg
